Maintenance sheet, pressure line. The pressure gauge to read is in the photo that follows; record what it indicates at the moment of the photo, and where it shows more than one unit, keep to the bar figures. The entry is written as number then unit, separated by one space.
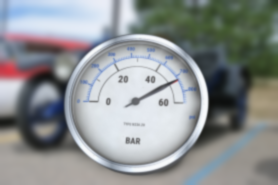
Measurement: 50 bar
